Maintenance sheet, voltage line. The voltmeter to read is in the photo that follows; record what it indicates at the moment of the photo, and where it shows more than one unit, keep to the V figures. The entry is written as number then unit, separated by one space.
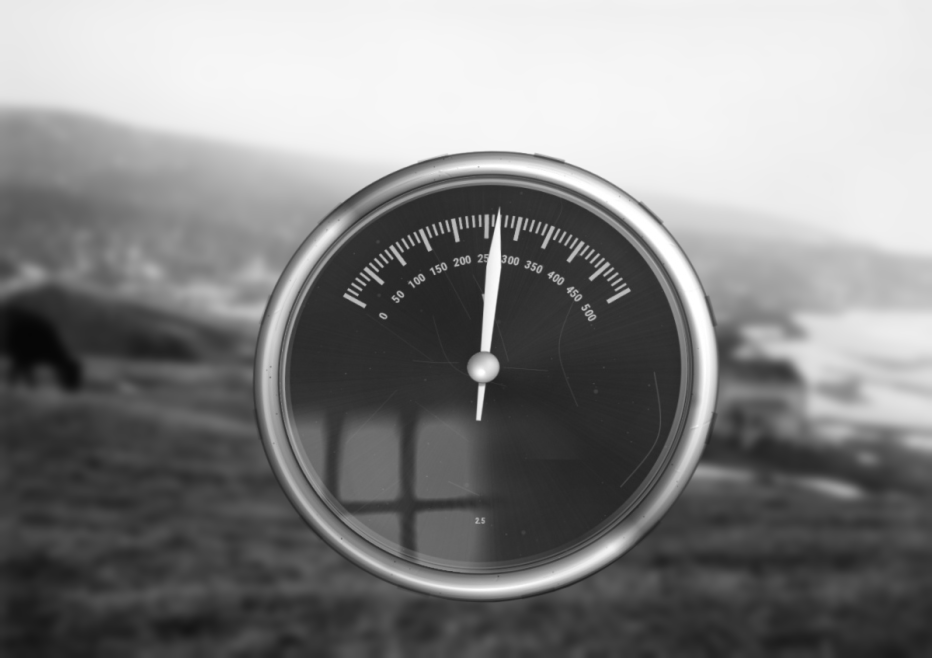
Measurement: 270 V
